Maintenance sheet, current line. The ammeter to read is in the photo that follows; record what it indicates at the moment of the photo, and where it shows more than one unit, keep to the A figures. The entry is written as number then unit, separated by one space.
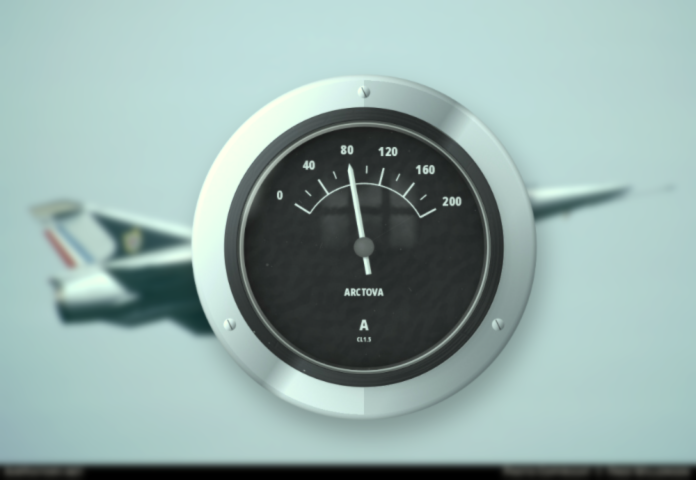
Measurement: 80 A
